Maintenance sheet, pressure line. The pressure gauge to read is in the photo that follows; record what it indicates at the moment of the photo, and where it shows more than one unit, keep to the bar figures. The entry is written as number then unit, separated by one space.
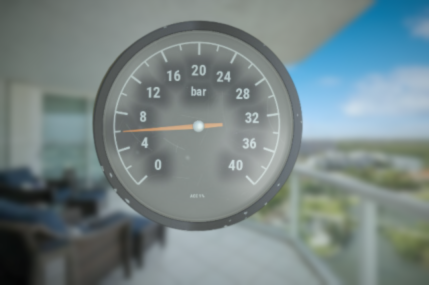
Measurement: 6 bar
